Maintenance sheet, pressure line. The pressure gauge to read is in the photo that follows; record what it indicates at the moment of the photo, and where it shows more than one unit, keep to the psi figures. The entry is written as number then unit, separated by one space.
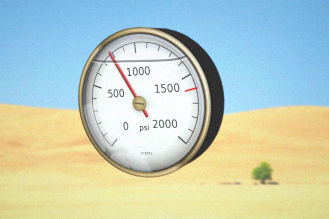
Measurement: 800 psi
